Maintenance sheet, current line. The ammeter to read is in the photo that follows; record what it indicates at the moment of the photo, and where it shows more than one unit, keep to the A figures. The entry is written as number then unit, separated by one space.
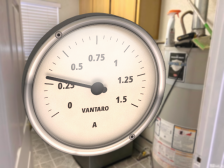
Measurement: 0.3 A
